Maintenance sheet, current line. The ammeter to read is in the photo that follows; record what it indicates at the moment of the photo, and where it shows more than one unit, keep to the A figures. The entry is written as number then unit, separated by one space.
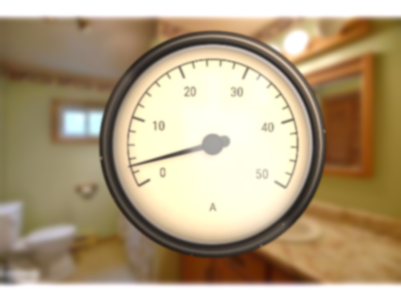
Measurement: 3 A
